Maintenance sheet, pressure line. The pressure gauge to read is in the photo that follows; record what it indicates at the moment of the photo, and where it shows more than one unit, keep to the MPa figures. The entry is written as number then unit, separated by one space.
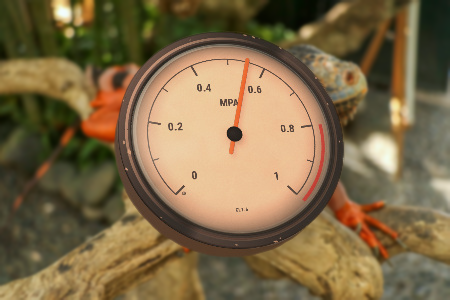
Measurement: 0.55 MPa
